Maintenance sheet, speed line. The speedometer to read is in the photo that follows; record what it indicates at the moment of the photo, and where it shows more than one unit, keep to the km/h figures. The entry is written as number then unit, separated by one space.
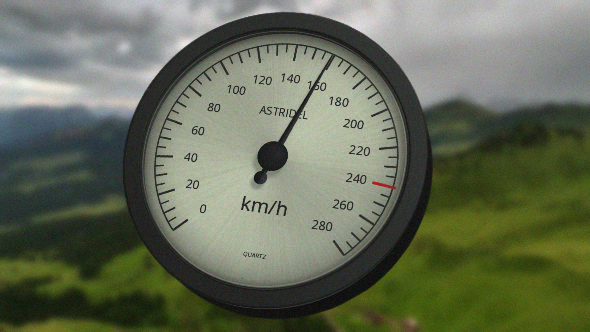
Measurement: 160 km/h
